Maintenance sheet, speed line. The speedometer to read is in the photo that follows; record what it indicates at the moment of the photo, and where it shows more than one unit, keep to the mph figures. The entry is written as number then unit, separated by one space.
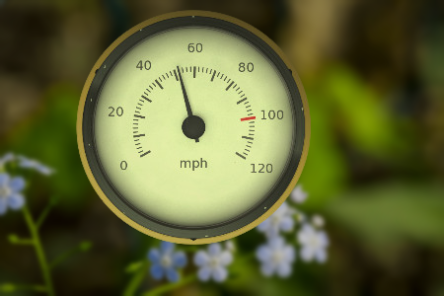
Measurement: 52 mph
